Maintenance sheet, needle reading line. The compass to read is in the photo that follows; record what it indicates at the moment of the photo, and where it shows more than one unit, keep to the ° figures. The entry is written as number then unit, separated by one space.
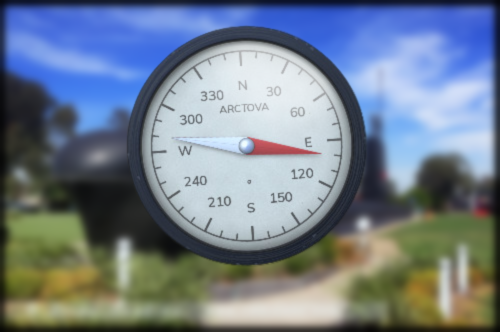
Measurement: 100 °
